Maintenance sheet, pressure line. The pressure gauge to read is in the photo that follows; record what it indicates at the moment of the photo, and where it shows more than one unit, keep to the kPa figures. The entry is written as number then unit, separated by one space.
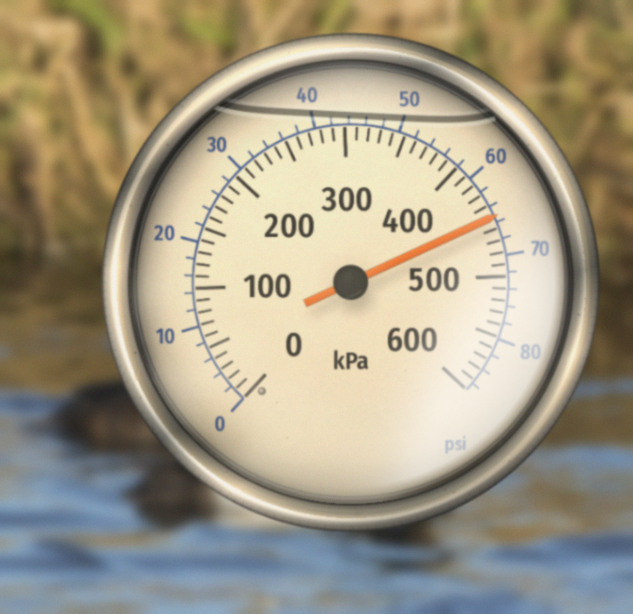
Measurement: 450 kPa
